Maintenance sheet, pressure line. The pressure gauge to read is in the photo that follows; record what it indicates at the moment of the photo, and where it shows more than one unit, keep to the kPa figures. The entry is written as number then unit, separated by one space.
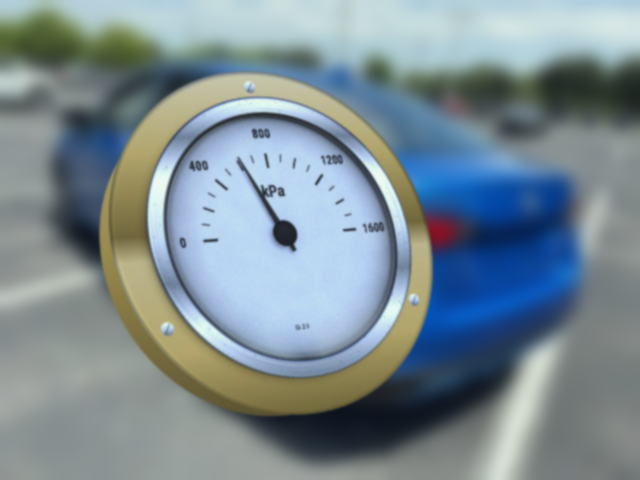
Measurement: 600 kPa
